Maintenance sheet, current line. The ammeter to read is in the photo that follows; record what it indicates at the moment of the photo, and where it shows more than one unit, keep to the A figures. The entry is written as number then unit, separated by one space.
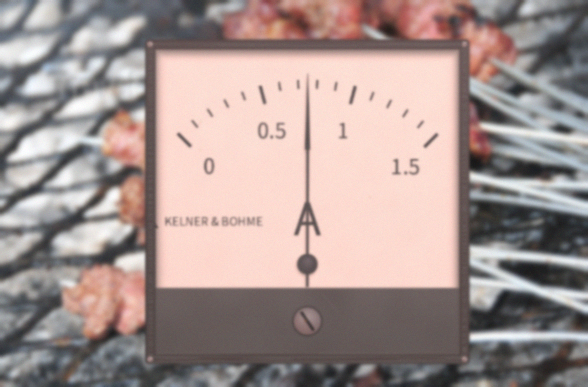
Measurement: 0.75 A
